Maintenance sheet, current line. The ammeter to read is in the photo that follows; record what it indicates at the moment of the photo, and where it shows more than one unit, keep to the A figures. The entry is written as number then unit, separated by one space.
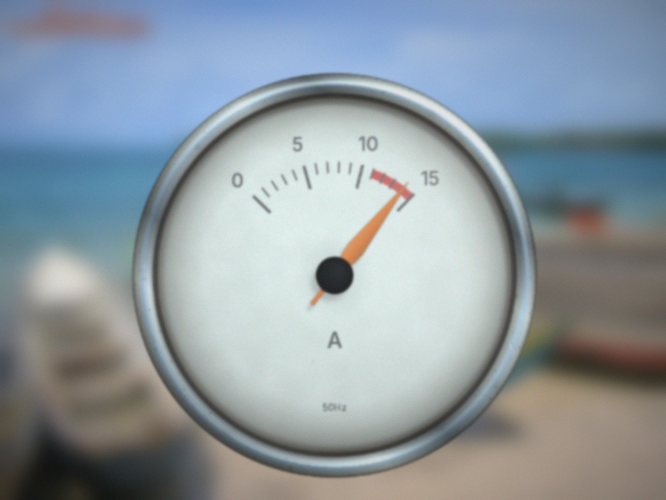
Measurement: 14 A
